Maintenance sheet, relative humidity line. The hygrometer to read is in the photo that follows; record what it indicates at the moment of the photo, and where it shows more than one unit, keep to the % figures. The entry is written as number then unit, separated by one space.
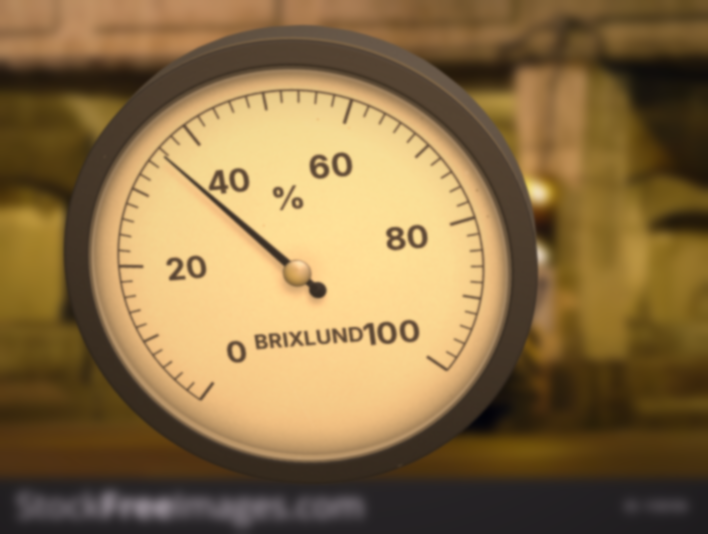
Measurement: 36 %
